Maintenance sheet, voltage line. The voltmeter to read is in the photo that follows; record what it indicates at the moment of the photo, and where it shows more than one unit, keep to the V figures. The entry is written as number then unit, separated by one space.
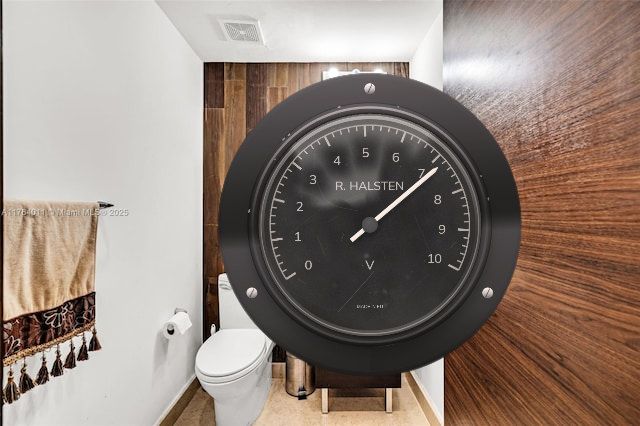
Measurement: 7.2 V
